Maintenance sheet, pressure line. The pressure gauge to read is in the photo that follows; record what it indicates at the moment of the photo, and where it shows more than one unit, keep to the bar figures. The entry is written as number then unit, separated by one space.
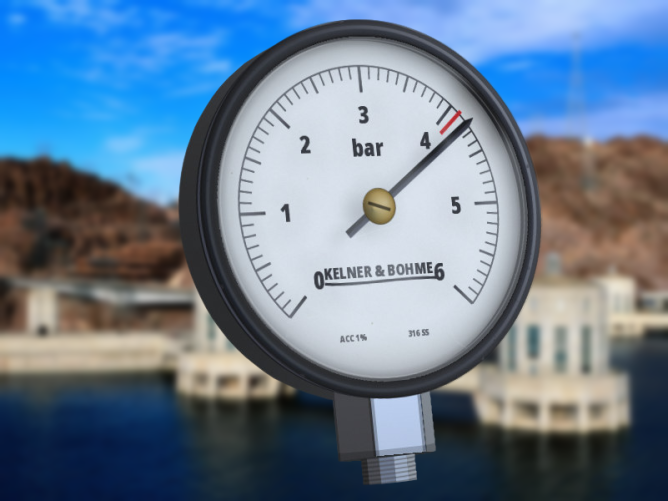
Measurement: 4.2 bar
